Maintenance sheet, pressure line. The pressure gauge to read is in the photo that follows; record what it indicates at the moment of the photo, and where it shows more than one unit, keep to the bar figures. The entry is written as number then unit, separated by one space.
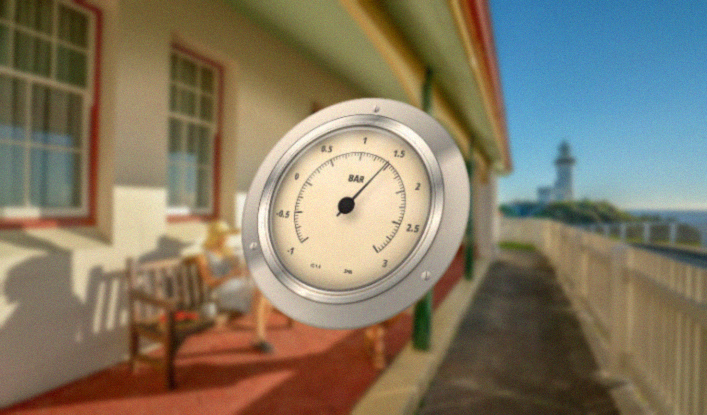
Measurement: 1.5 bar
